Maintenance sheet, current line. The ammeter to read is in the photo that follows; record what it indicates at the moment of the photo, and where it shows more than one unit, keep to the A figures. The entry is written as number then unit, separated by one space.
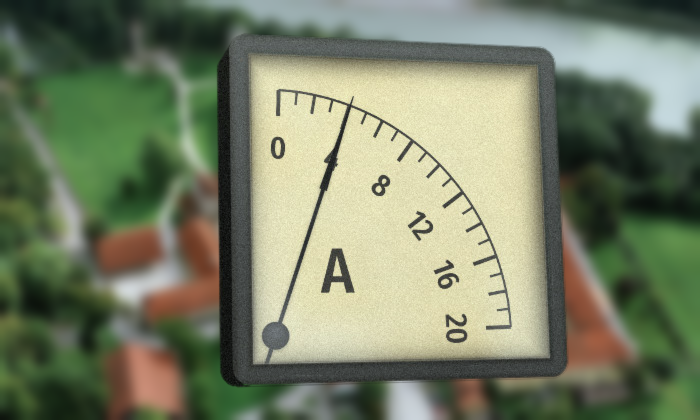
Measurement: 4 A
